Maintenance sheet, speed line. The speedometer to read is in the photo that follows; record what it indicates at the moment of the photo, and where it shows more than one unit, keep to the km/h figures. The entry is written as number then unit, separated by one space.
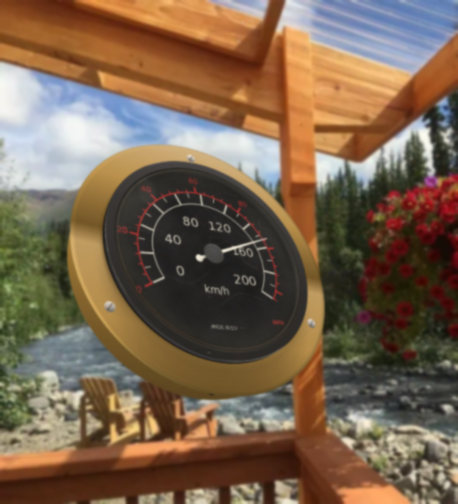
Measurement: 155 km/h
